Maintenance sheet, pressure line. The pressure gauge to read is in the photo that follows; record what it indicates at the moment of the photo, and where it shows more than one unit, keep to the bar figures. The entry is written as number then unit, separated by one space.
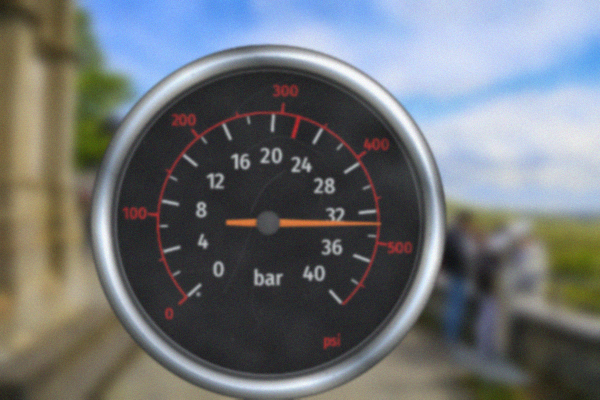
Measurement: 33 bar
